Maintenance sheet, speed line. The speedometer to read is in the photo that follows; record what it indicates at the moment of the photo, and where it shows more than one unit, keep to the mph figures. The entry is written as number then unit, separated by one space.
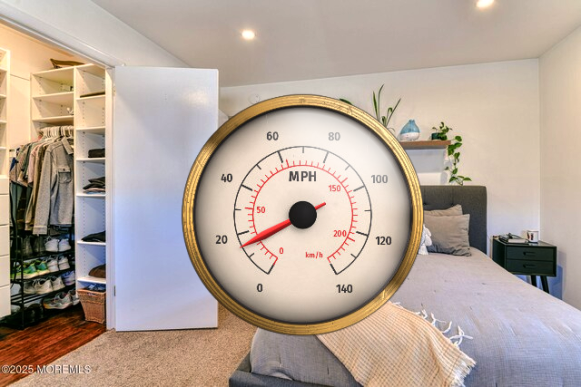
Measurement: 15 mph
